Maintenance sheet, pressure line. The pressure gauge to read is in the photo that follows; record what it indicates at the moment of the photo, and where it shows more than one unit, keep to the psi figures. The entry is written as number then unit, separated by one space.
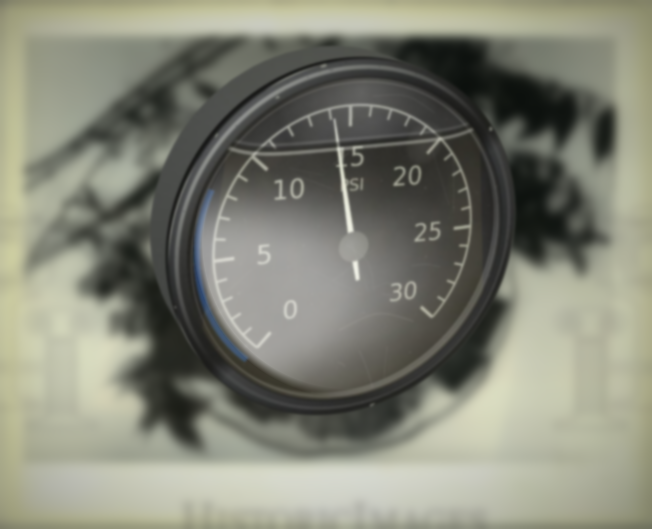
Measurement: 14 psi
